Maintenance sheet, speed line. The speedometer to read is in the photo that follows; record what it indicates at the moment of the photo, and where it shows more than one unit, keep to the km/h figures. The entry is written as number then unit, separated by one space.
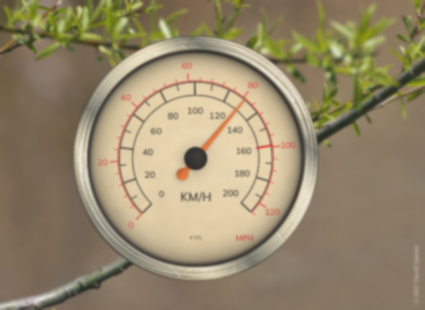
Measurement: 130 km/h
